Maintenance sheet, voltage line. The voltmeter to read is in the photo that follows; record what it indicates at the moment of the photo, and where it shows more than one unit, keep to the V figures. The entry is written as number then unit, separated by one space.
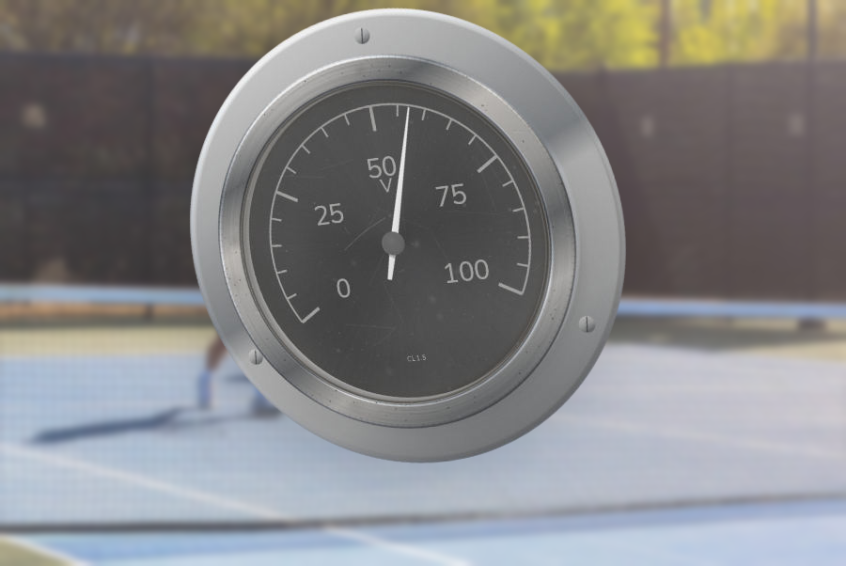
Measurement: 57.5 V
